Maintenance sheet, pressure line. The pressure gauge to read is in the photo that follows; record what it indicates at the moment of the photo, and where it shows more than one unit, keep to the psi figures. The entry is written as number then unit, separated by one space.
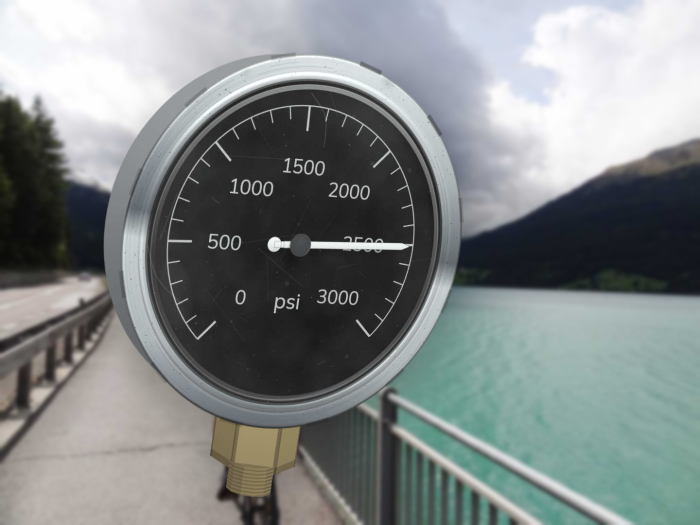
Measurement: 2500 psi
